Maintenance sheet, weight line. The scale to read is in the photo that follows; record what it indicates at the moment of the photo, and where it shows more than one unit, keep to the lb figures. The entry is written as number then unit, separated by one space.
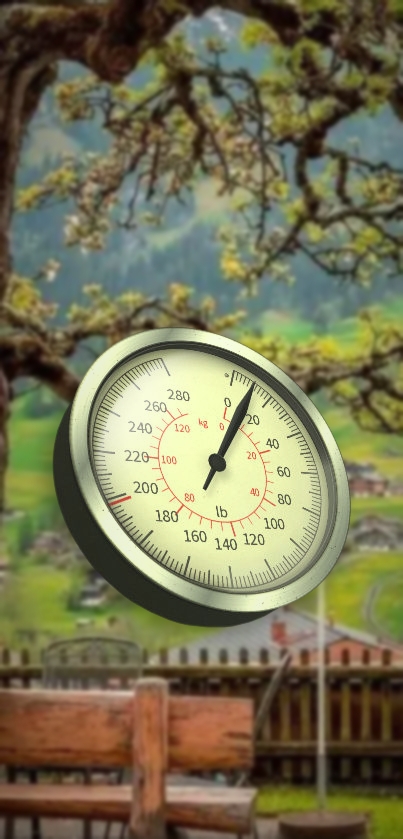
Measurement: 10 lb
